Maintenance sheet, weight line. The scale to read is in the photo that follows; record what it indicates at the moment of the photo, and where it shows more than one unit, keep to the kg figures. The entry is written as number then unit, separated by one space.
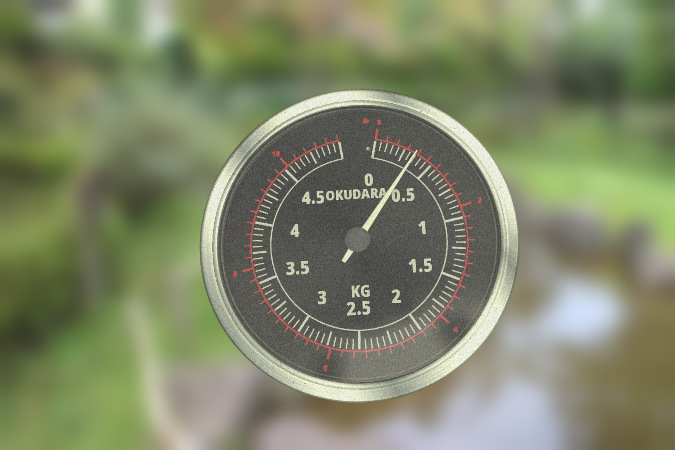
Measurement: 0.35 kg
